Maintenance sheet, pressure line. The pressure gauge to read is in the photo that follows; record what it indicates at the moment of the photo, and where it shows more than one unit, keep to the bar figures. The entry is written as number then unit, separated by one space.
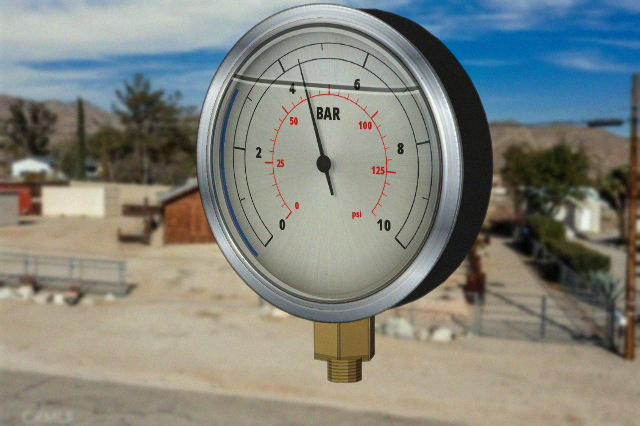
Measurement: 4.5 bar
